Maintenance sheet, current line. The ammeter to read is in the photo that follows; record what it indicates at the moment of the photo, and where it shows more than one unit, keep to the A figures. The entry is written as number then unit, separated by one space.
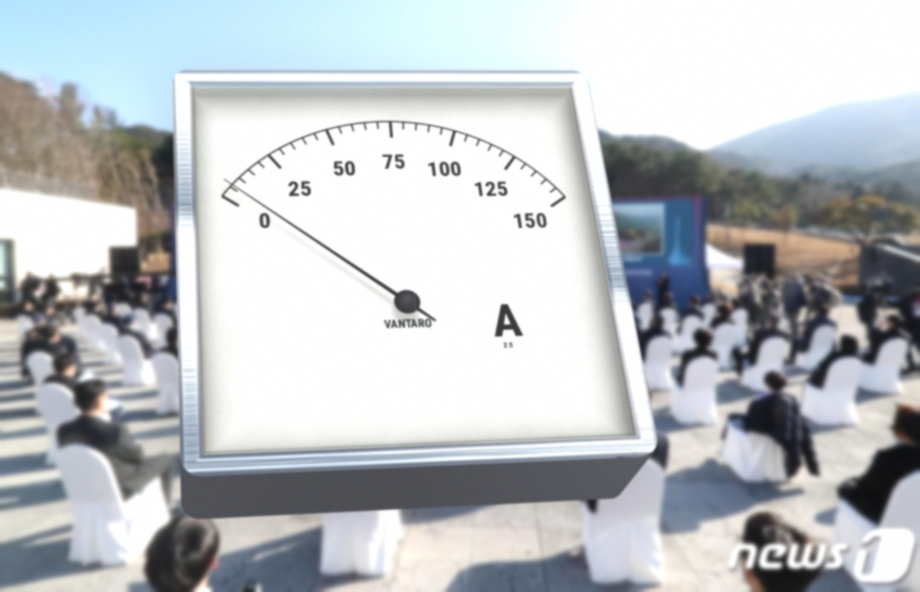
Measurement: 5 A
